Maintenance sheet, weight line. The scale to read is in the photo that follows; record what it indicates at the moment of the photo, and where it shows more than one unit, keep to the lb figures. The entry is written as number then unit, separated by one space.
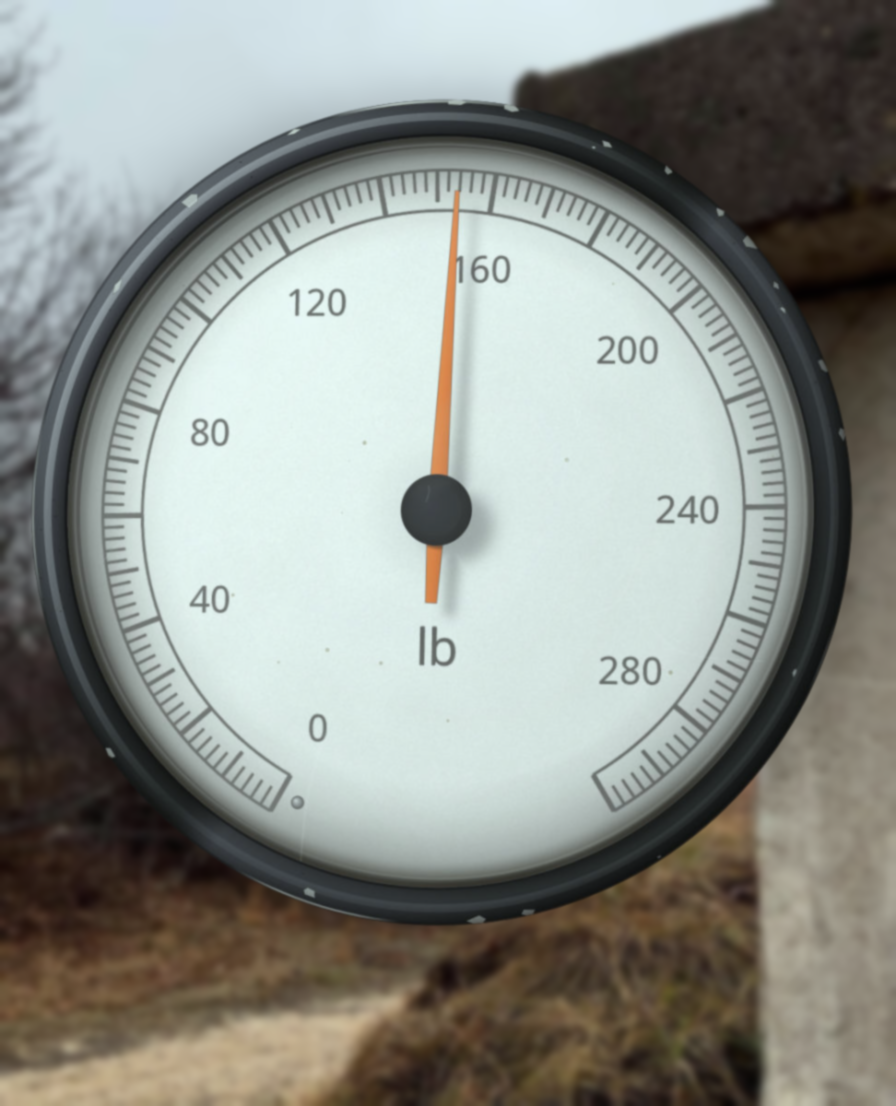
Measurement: 154 lb
